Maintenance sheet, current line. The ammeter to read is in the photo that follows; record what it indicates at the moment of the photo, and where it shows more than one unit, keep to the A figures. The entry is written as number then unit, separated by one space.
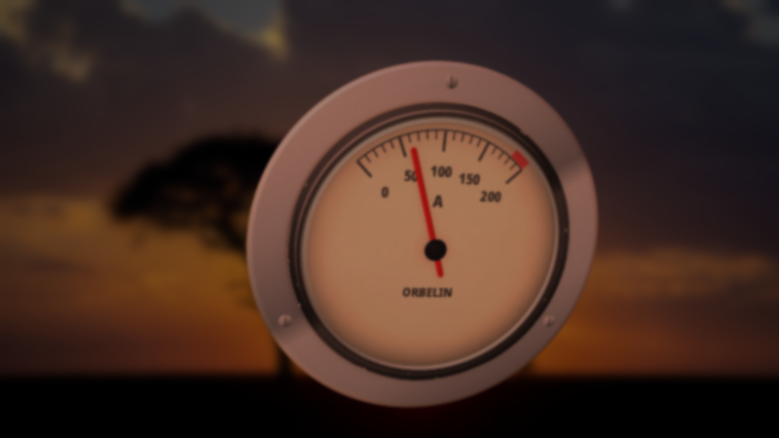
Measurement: 60 A
